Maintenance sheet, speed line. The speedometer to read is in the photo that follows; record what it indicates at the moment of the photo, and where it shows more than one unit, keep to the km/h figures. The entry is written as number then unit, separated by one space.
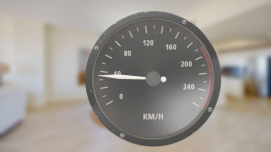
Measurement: 35 km/h
